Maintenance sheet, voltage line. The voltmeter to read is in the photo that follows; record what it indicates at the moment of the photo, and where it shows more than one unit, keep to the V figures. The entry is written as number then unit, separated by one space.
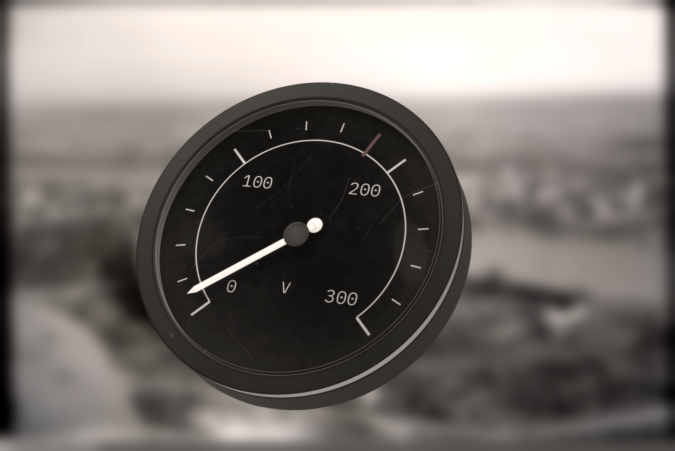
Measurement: 10 V
